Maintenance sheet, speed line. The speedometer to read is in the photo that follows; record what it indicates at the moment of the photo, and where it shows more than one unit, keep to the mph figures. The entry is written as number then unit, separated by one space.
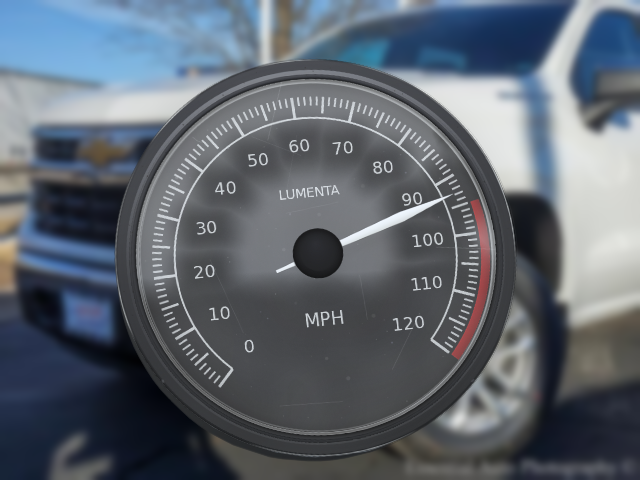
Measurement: 93 mph
